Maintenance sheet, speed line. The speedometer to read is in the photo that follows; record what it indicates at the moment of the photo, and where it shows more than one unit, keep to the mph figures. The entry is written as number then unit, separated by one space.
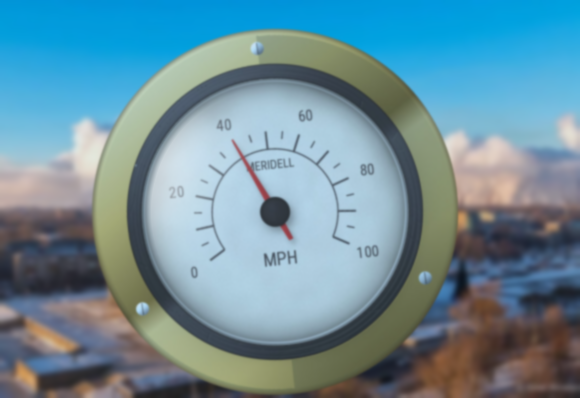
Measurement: 40 mph
